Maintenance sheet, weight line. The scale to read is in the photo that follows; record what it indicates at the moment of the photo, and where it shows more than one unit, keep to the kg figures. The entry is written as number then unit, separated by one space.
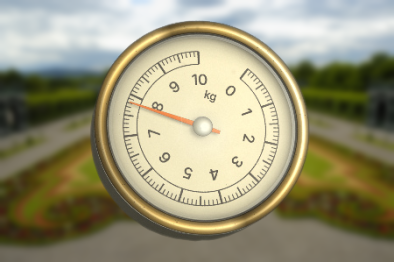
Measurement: 7.8 kg
